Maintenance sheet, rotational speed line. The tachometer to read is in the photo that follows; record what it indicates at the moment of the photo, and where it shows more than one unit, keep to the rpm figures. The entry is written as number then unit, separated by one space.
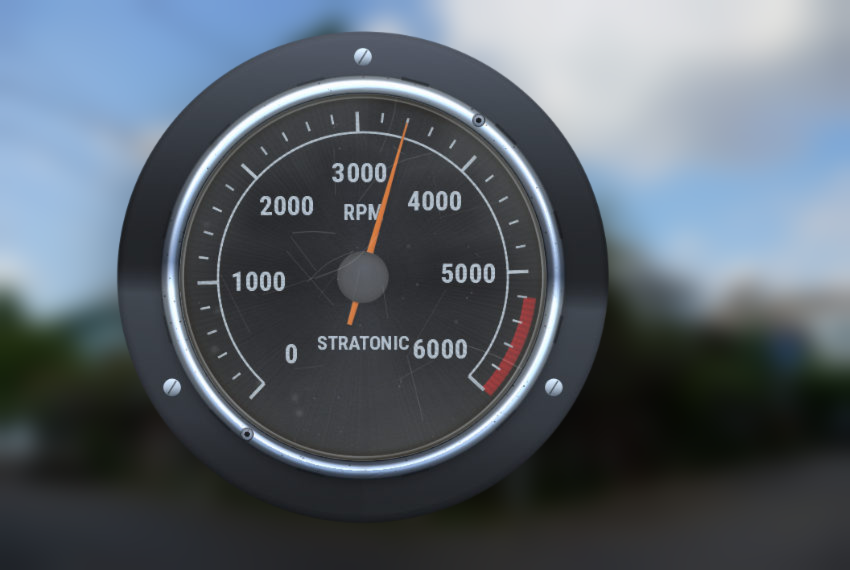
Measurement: 3400 rpm
